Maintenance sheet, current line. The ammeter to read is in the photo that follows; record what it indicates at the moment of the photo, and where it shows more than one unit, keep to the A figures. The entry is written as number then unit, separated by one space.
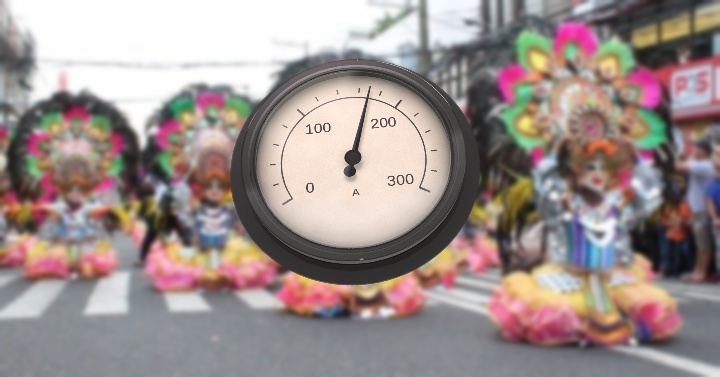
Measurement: 170 A
